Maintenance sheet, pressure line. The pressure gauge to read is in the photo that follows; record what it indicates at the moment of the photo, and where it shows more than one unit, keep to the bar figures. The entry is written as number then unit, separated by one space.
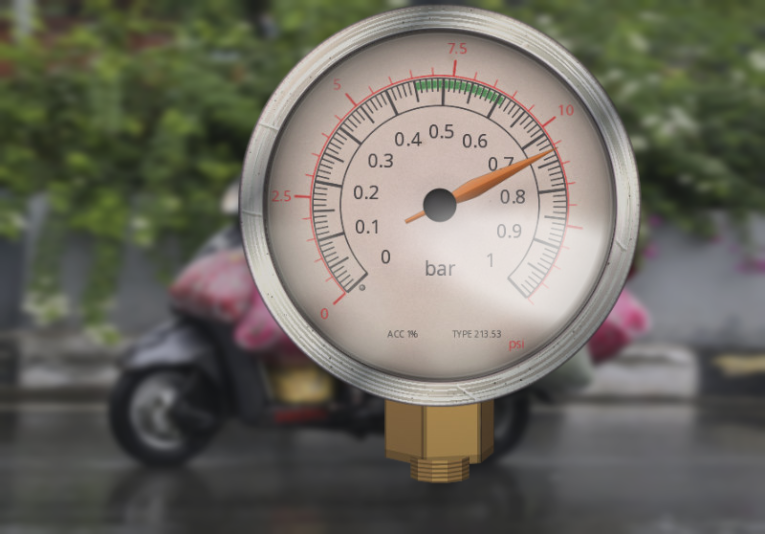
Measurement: 0.73 bar
